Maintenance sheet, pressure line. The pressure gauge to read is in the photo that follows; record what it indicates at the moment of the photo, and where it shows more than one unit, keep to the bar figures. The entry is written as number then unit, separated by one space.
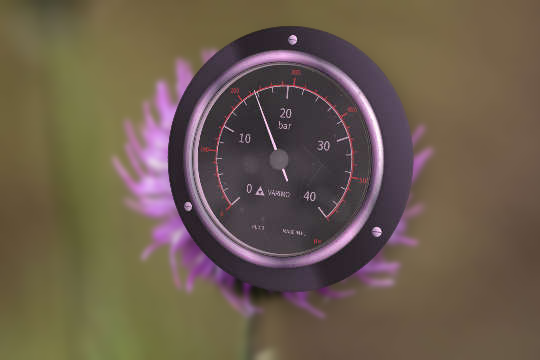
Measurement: 16 bar
